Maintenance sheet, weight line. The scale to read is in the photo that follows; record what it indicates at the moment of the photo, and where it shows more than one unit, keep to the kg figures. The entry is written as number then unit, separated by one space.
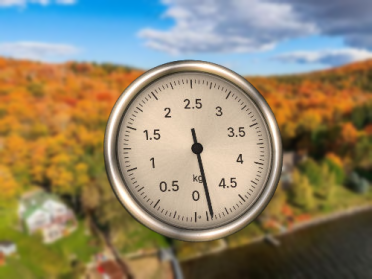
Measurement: 4.95 kg
